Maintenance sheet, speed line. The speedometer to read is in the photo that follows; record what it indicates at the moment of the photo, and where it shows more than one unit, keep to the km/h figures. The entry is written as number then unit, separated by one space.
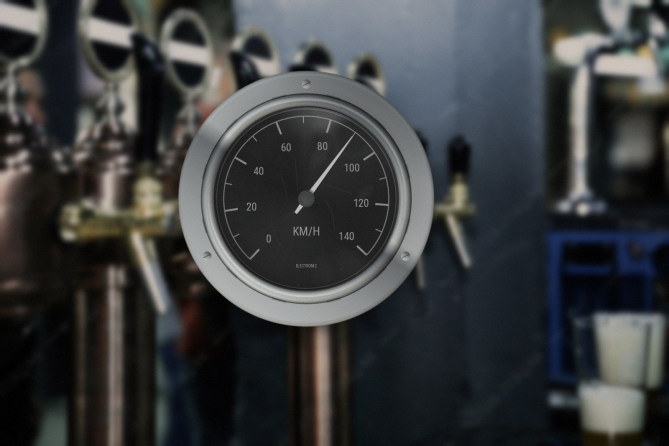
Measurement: 90 km/h
